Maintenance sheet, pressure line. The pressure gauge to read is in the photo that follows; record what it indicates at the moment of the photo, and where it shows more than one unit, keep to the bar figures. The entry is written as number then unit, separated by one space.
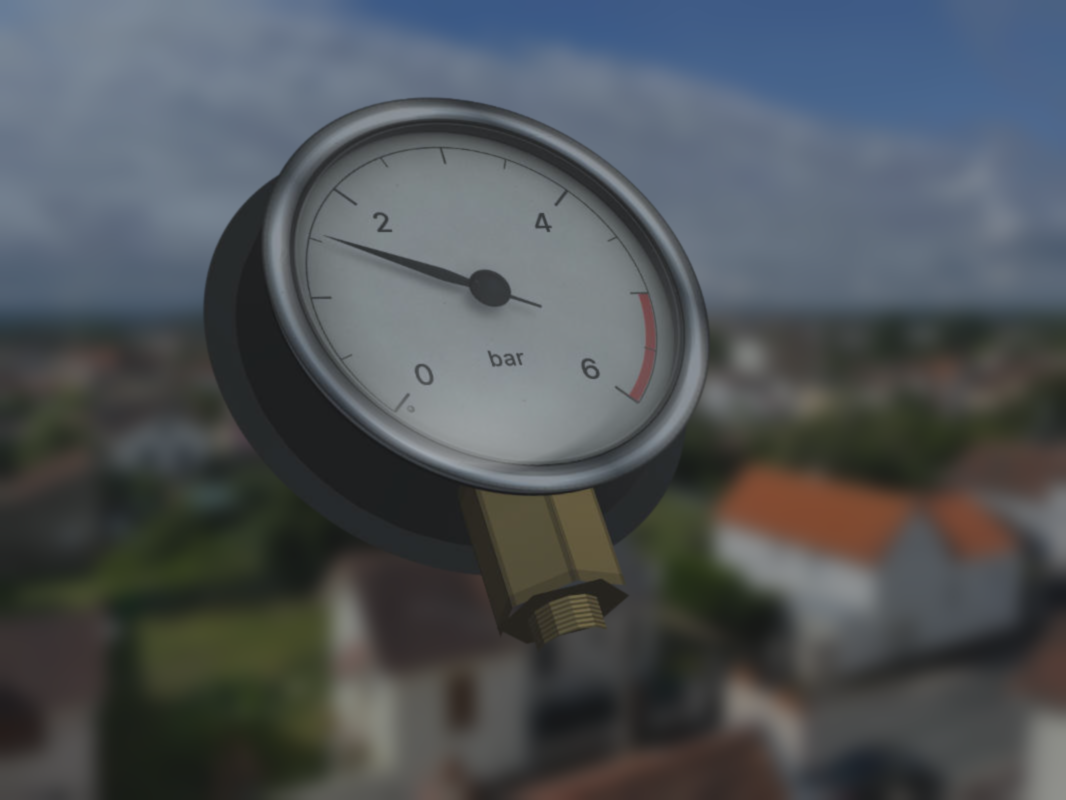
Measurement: 1.5 bar
